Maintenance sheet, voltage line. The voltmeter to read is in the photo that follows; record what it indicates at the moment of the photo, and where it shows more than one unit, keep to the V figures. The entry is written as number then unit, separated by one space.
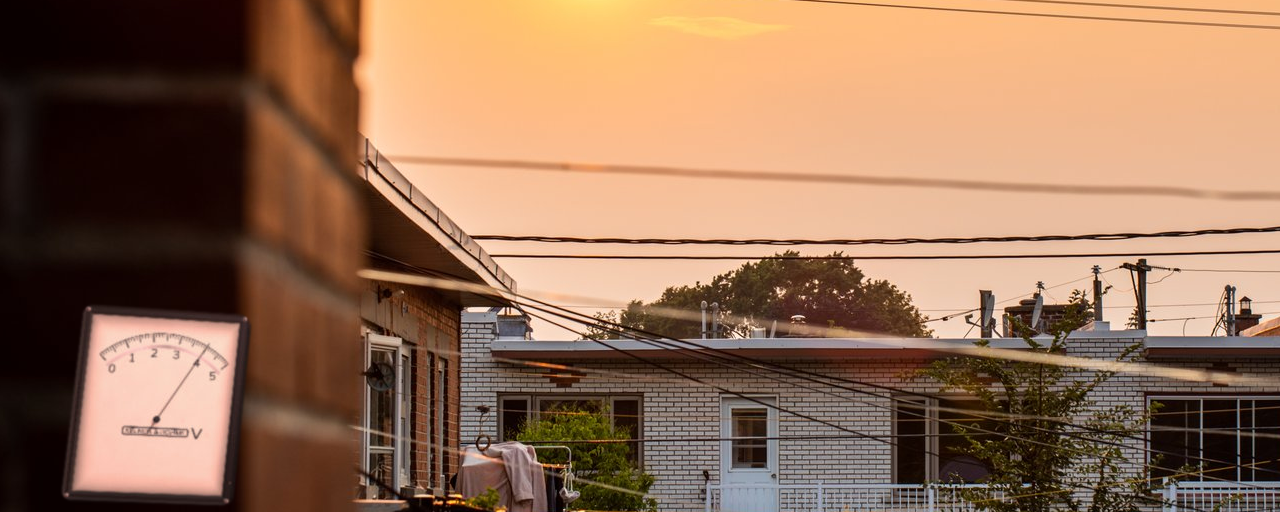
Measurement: 4 V
